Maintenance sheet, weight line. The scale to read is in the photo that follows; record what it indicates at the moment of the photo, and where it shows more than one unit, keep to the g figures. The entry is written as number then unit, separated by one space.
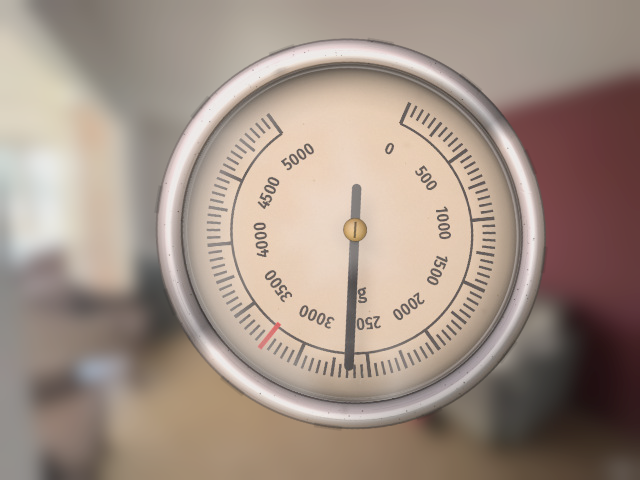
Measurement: 2650 g
